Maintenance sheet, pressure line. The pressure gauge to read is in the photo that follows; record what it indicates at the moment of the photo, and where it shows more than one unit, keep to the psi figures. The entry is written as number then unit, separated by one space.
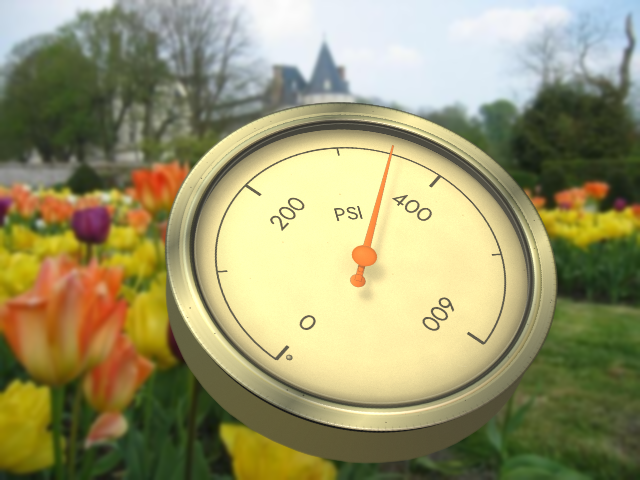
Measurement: 350 psi
